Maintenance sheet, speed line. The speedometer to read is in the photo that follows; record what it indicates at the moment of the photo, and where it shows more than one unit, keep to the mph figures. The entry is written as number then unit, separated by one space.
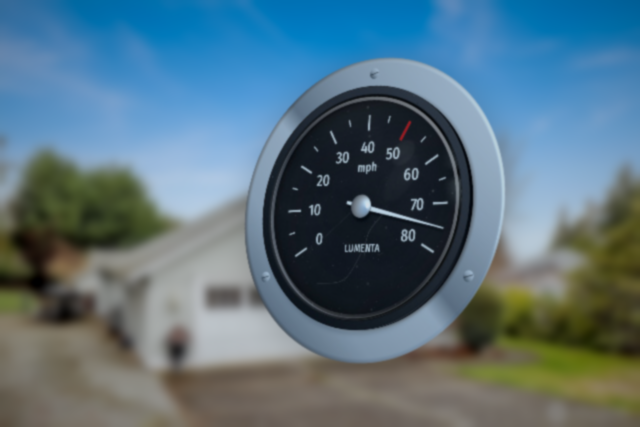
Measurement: 75 mph
